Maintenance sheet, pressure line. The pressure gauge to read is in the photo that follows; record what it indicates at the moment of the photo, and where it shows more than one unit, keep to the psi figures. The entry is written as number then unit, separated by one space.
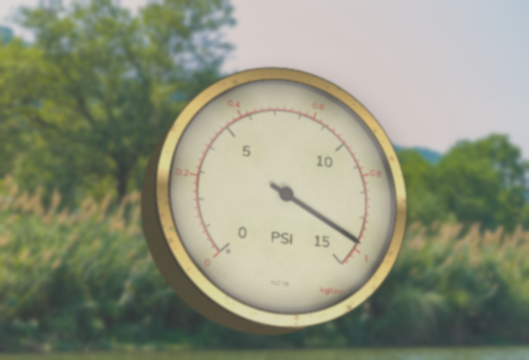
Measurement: 14 psi
